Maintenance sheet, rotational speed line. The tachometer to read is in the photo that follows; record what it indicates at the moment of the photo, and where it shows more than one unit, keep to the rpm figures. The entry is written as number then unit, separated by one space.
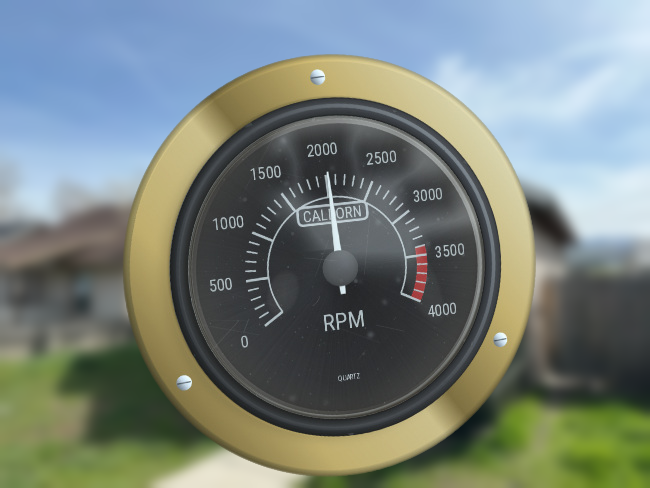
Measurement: 2000 rpm
